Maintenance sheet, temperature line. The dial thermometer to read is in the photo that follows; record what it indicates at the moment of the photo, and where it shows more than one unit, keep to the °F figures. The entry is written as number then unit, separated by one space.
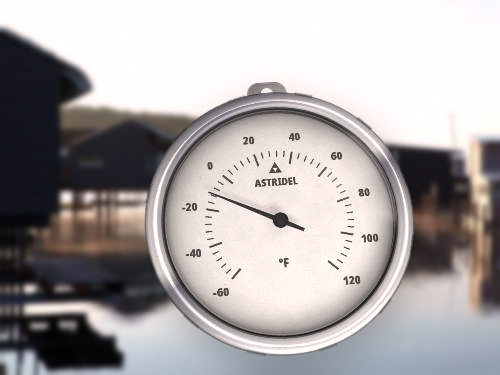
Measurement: -12 °F
